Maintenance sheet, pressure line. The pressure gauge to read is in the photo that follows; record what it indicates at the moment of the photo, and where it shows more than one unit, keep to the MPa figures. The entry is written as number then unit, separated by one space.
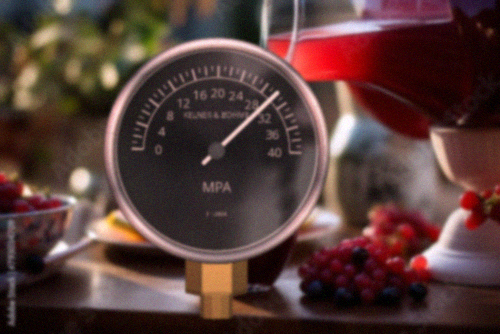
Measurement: 30 MPa
